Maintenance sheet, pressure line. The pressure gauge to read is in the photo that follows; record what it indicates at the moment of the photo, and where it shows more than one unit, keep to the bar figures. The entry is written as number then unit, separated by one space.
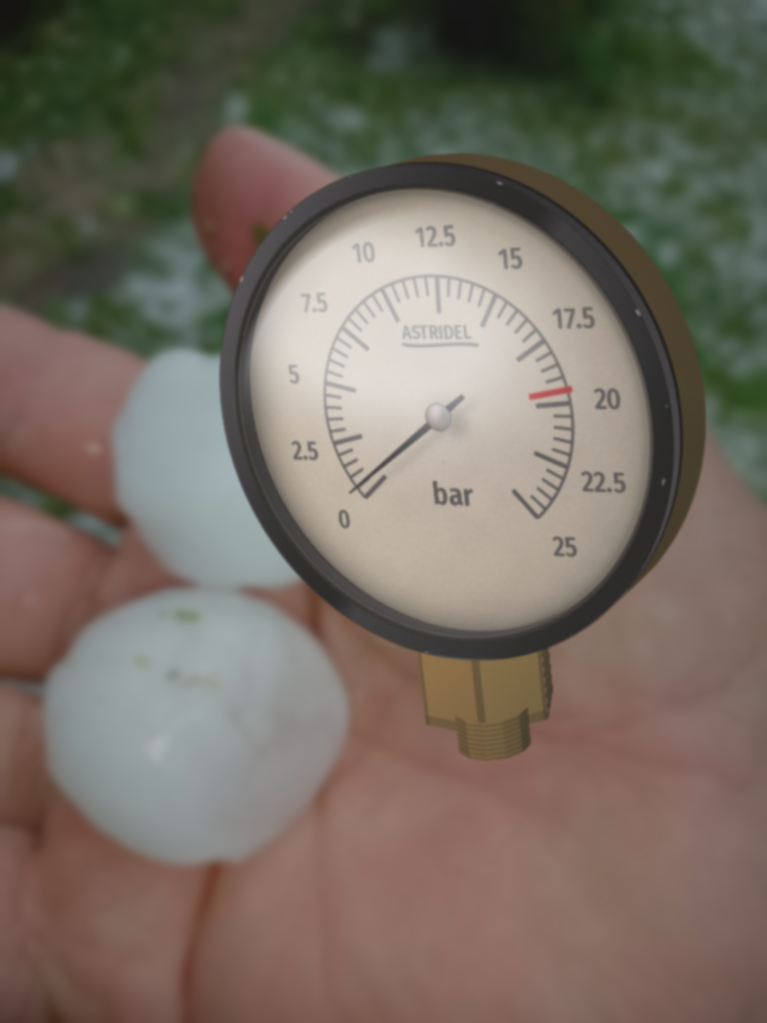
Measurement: 0.5 bar
